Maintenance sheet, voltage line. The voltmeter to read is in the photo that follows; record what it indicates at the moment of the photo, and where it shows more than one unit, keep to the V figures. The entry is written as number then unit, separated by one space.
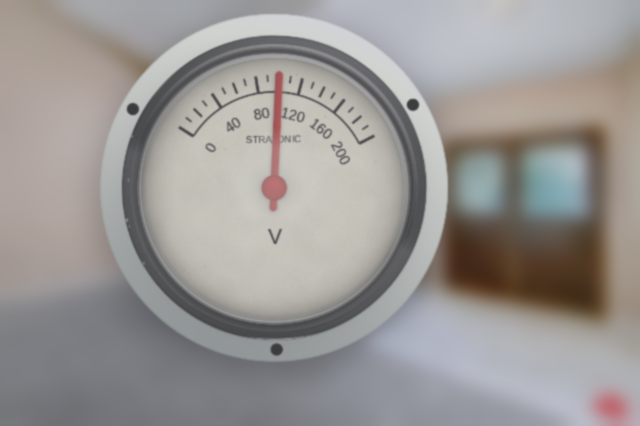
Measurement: 100 V
